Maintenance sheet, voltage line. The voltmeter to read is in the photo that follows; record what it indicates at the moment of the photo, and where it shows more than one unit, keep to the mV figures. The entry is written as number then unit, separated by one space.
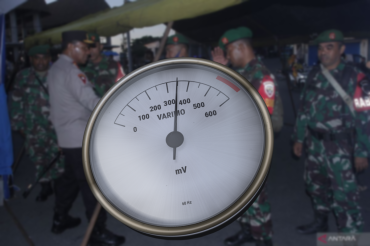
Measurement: 350 mV
